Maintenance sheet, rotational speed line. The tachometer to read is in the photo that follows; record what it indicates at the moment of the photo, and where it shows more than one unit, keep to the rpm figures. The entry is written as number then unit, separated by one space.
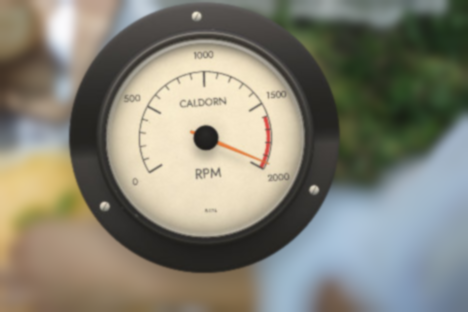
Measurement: 1950 rpm
